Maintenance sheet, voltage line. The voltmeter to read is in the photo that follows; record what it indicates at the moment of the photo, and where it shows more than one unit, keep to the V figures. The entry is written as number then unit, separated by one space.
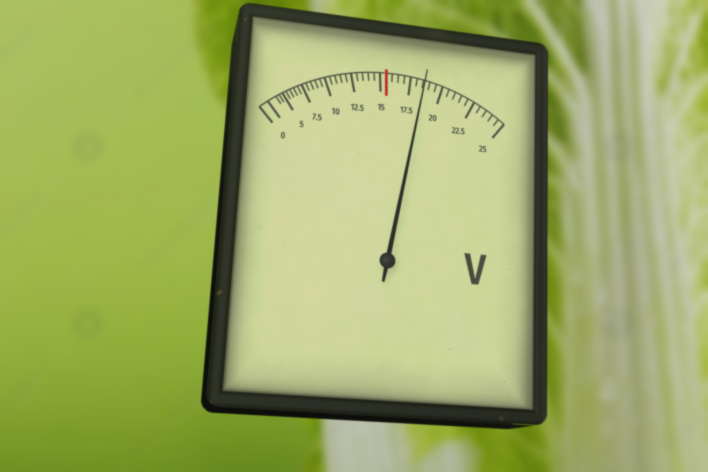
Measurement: 18.5 V
